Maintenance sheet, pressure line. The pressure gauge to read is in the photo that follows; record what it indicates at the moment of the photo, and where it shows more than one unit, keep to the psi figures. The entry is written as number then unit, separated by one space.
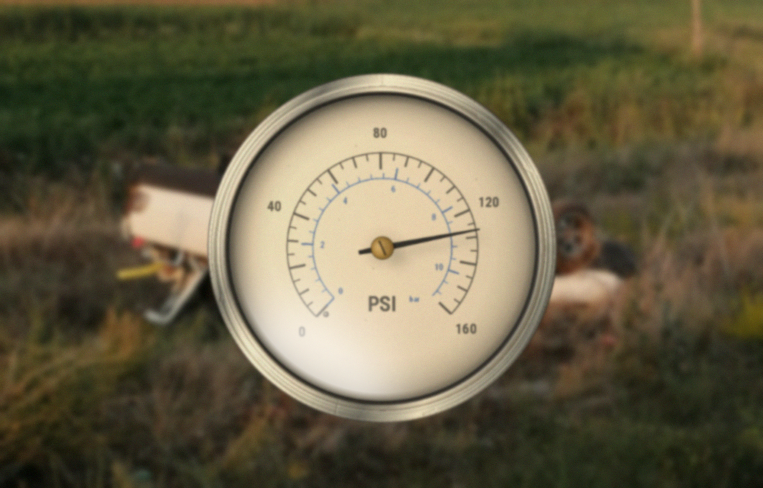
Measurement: 127.5 psi
